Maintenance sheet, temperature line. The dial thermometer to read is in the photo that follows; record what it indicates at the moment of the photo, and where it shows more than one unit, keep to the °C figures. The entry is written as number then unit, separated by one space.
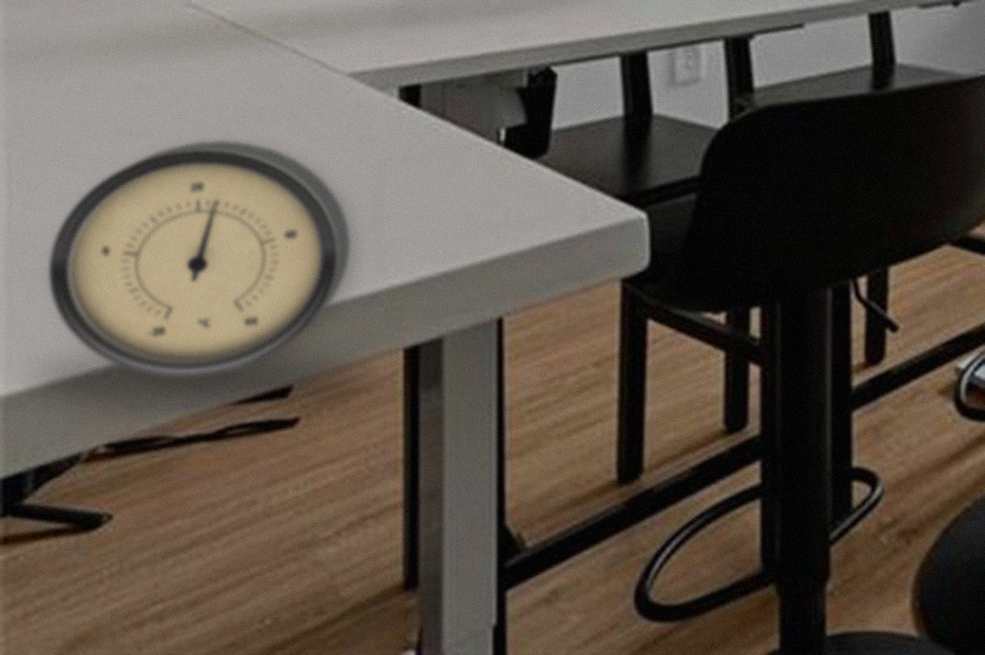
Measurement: 24 °C
